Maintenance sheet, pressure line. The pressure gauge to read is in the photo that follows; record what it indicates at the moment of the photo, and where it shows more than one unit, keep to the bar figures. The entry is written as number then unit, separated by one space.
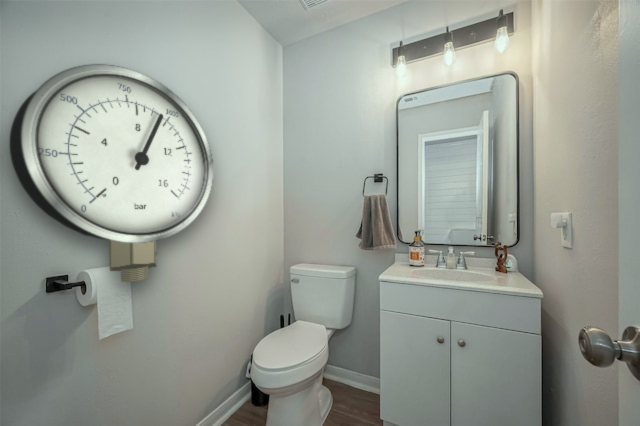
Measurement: 9.5 bar
